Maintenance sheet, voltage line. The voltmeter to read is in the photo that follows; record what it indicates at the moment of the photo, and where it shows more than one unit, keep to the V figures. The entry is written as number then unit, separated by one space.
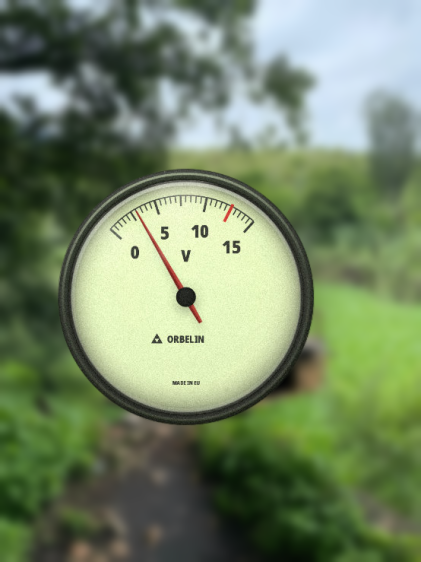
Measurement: 3 V
